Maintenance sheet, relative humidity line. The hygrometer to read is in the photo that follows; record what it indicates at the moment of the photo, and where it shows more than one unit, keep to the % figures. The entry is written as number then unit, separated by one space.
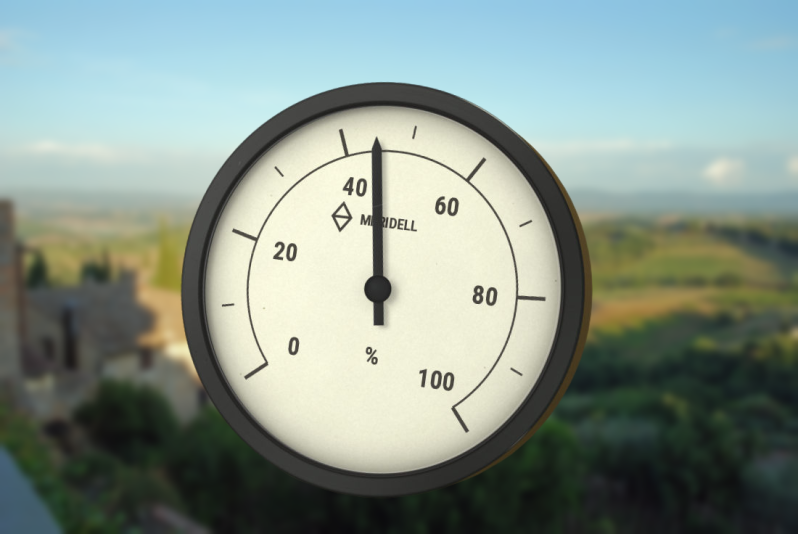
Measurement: 45 %
